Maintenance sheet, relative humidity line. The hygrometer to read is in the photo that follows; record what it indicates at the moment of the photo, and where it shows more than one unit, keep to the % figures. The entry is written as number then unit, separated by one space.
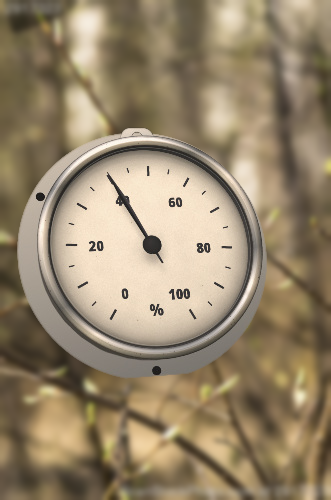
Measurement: 40 %
